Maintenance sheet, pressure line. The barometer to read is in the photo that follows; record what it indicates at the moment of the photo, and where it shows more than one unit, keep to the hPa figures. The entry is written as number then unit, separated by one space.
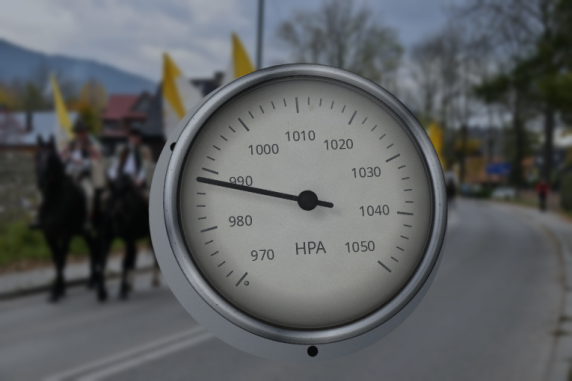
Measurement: 988 hPa
